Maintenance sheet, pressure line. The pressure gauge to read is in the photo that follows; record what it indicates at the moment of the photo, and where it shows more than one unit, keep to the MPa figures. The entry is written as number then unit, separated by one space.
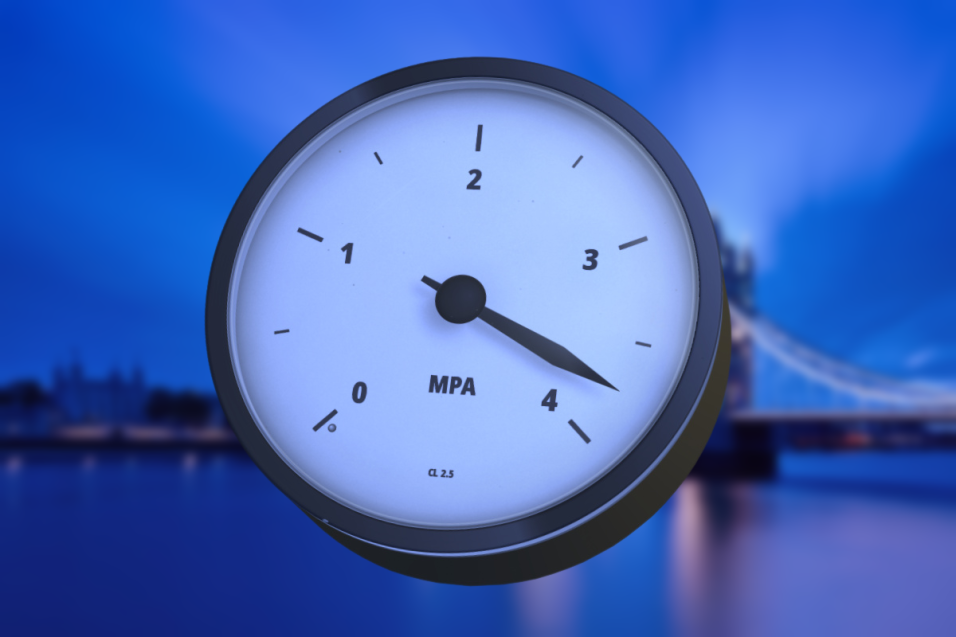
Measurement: 3.75 MPa
